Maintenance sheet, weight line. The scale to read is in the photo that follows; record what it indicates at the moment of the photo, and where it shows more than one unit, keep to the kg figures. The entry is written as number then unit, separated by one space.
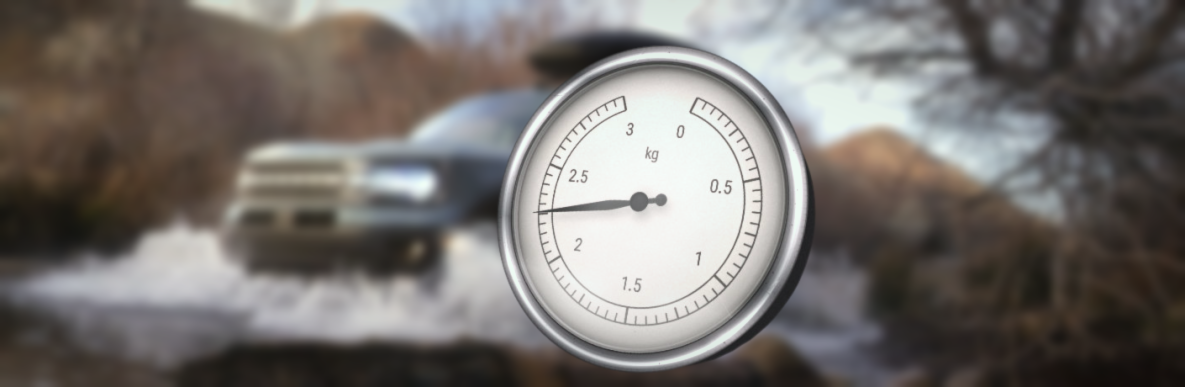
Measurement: 2.25 kg
